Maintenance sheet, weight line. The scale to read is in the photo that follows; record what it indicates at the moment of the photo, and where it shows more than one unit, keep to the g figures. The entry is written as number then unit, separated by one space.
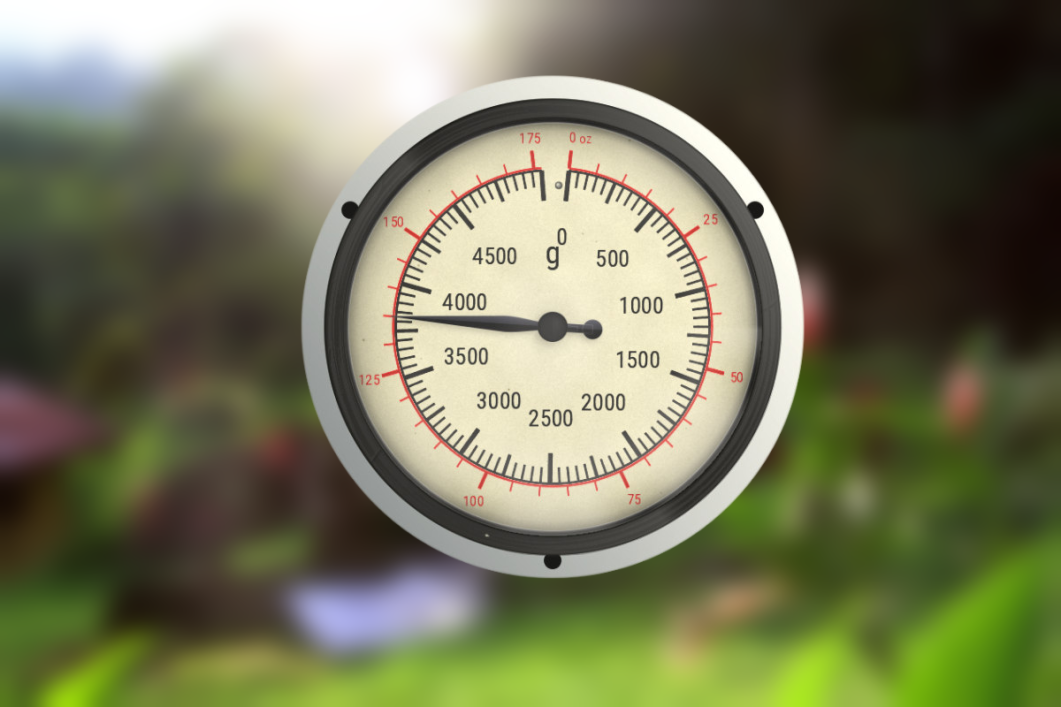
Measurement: 3825 g
